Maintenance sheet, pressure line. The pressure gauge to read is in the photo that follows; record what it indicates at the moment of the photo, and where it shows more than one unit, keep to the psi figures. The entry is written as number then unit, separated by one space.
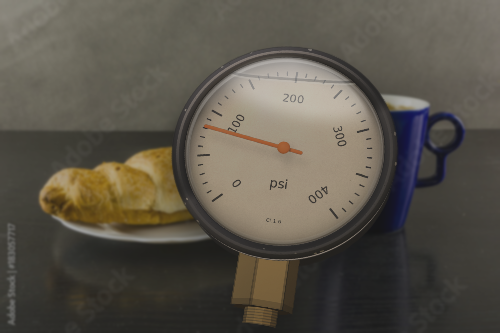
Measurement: 80 psi
